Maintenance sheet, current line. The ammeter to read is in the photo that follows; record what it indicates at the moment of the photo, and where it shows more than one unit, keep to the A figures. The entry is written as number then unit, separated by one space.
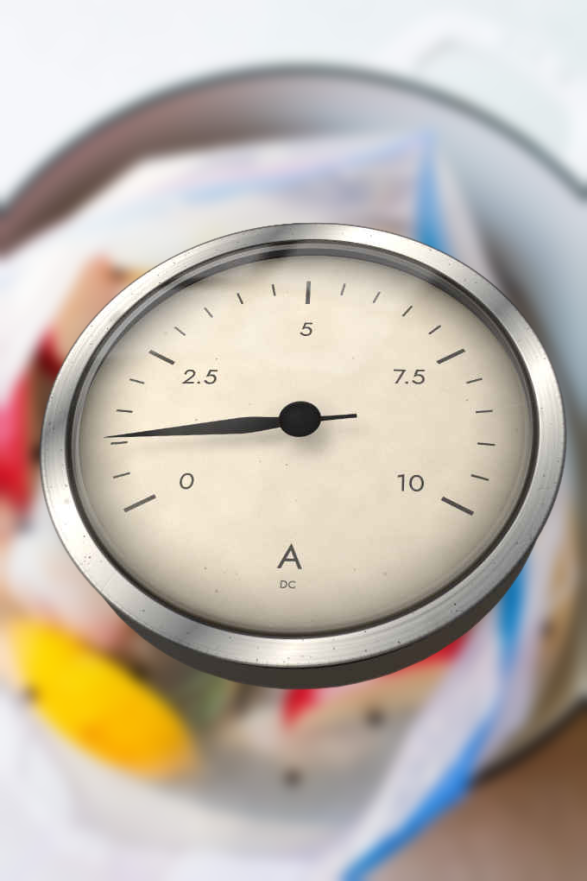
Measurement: 1 A
